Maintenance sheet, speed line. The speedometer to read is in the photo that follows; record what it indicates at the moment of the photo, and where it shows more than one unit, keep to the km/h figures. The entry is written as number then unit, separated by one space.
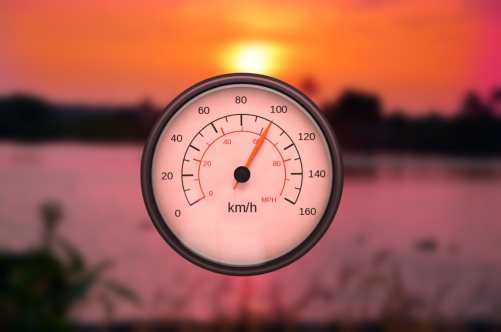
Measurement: 100 km/h
